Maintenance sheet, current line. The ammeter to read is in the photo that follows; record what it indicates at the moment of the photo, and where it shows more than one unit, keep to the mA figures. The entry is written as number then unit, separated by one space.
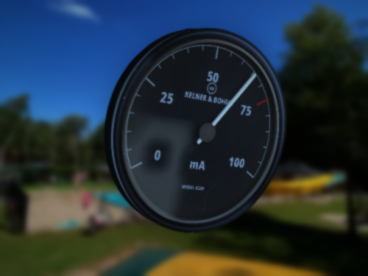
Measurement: 65 mA
